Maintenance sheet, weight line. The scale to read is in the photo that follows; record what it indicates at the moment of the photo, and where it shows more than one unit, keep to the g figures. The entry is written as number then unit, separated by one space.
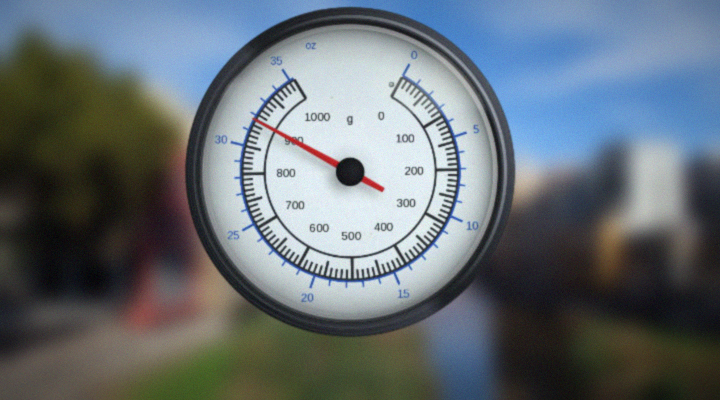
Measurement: 900 g
